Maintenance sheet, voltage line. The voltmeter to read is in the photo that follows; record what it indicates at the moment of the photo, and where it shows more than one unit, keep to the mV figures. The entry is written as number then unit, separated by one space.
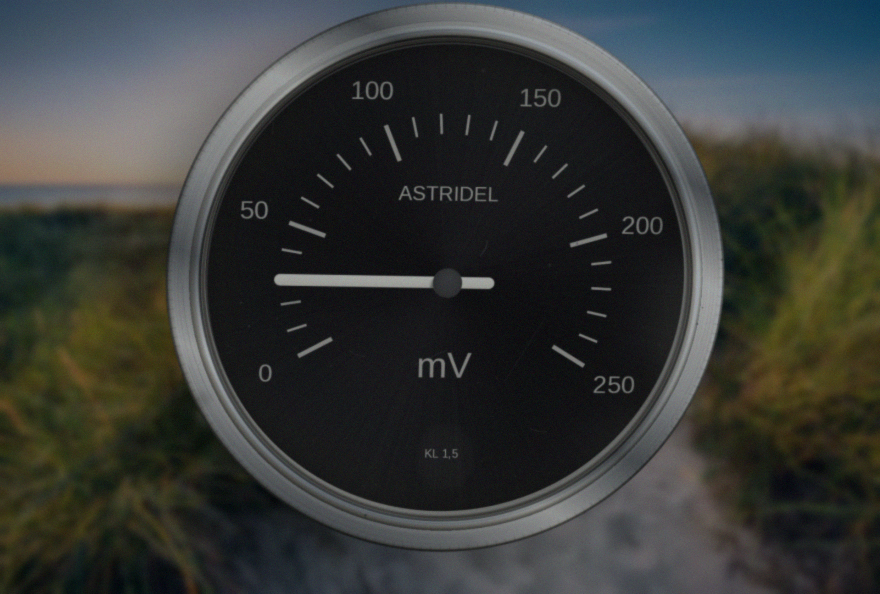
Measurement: 30 mV
